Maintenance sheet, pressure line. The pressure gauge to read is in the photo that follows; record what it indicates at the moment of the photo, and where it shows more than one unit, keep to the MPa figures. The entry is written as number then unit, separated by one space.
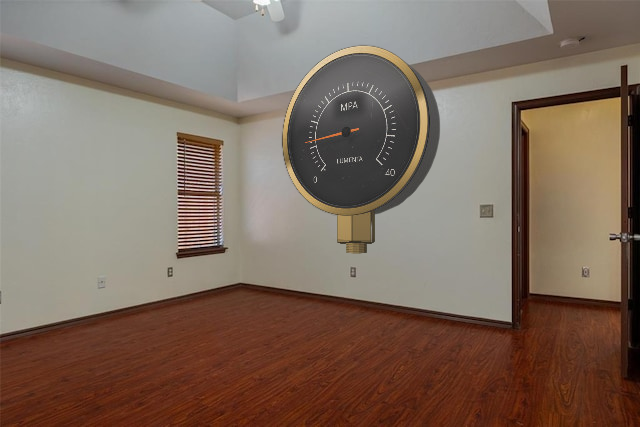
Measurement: 6 MPa
